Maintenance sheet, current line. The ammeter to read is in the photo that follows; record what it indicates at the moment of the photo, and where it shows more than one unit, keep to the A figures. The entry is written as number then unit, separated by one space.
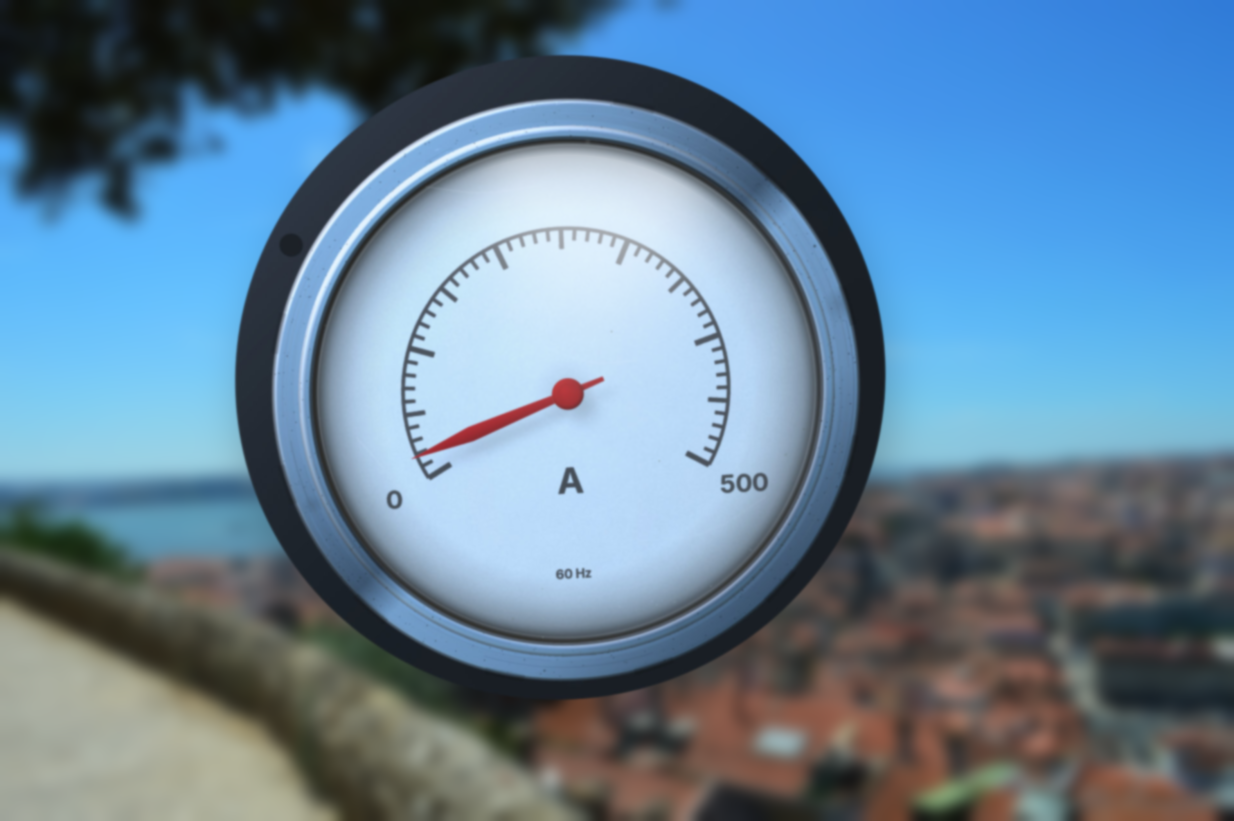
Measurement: 20 A
